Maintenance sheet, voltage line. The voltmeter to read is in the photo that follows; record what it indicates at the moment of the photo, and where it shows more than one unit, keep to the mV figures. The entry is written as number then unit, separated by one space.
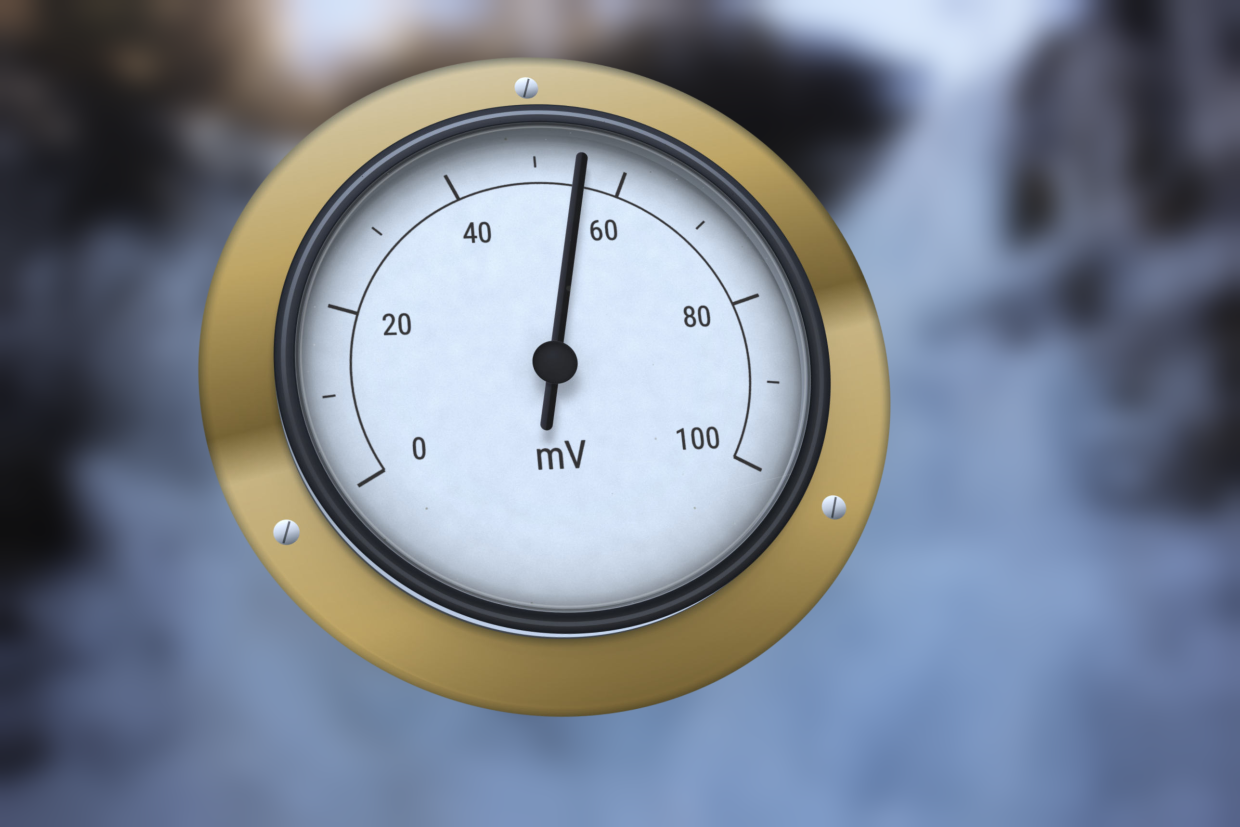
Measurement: 55 mV
